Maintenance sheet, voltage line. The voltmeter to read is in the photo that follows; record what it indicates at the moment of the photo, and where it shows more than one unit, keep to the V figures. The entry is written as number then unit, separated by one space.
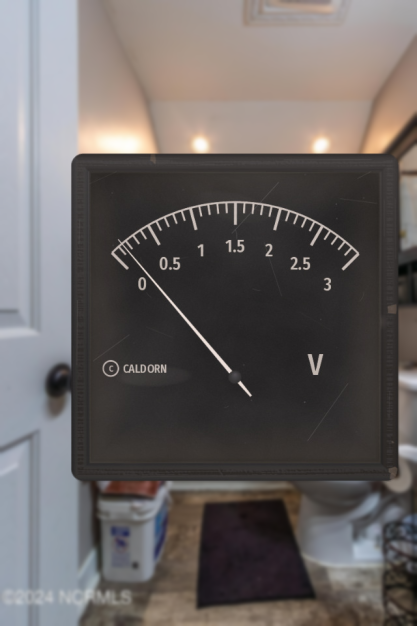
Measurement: 0.15 V
